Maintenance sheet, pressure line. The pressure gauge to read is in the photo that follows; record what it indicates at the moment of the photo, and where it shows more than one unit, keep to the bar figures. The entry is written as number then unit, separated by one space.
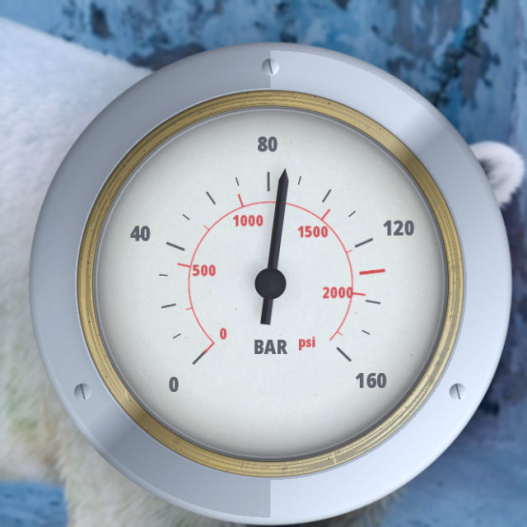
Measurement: 85 bar
